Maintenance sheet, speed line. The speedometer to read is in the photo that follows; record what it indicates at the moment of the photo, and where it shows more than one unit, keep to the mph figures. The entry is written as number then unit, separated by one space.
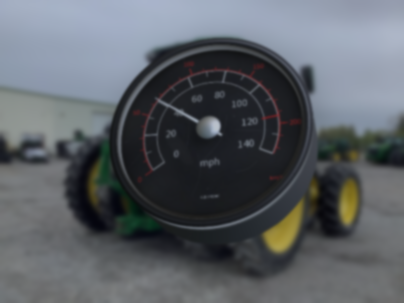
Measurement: 40 mph
